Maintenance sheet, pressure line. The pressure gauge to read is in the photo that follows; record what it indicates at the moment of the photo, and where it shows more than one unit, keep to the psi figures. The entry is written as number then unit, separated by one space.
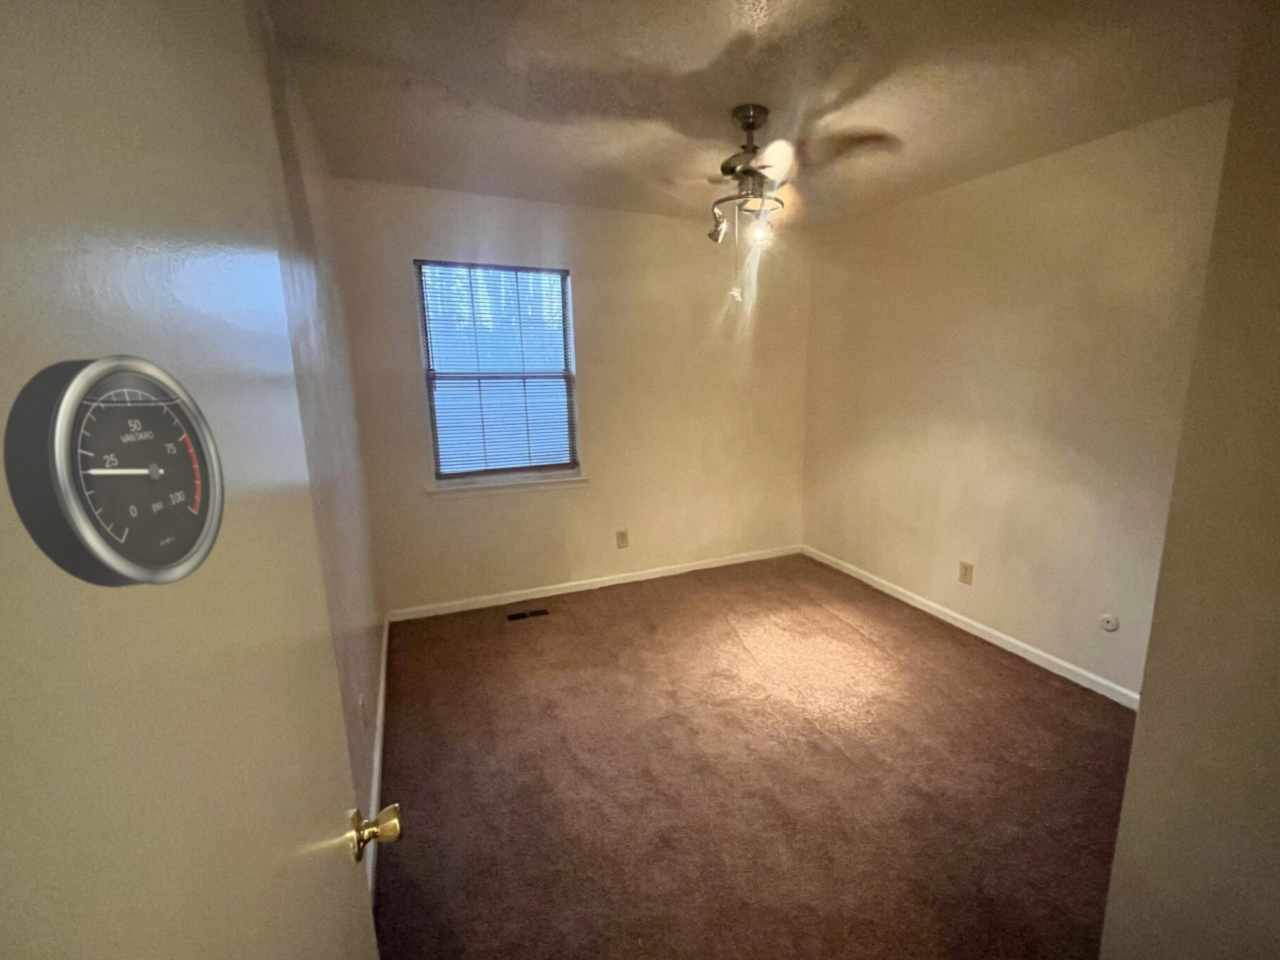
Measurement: 20 psi
